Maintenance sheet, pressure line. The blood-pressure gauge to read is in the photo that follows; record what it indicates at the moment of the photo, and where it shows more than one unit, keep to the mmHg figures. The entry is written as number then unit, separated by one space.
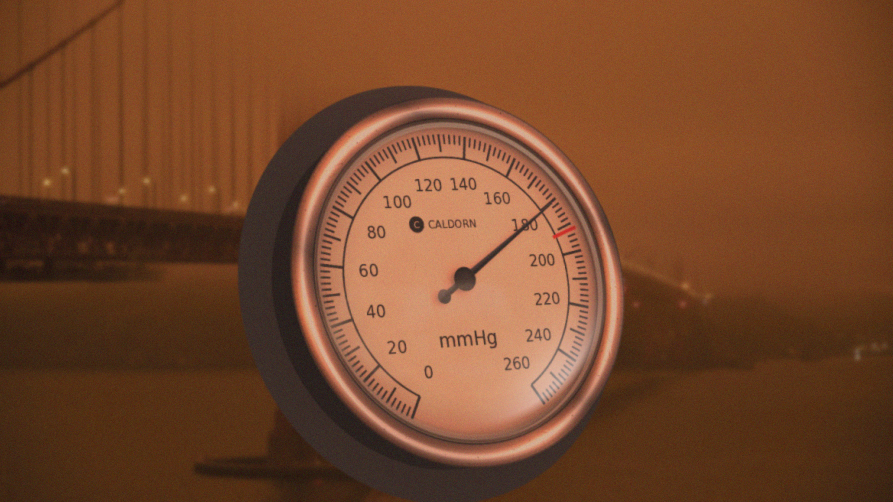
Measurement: 180 mmHg
